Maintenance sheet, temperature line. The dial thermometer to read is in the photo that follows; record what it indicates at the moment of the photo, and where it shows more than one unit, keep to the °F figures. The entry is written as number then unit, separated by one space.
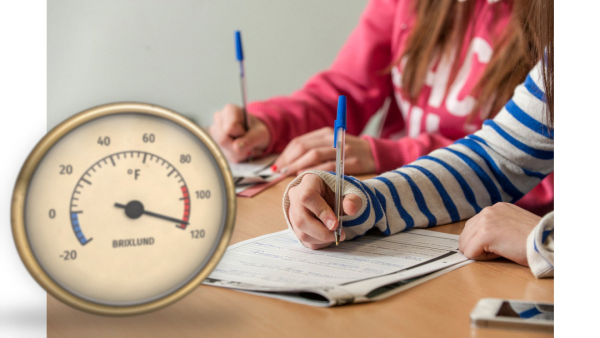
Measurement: 116 °F
